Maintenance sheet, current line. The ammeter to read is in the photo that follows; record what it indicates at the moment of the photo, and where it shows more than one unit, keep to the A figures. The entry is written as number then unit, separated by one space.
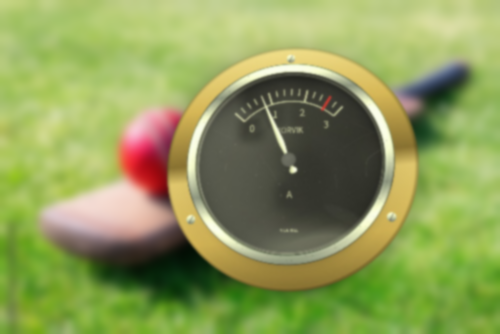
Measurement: 0.8 A
